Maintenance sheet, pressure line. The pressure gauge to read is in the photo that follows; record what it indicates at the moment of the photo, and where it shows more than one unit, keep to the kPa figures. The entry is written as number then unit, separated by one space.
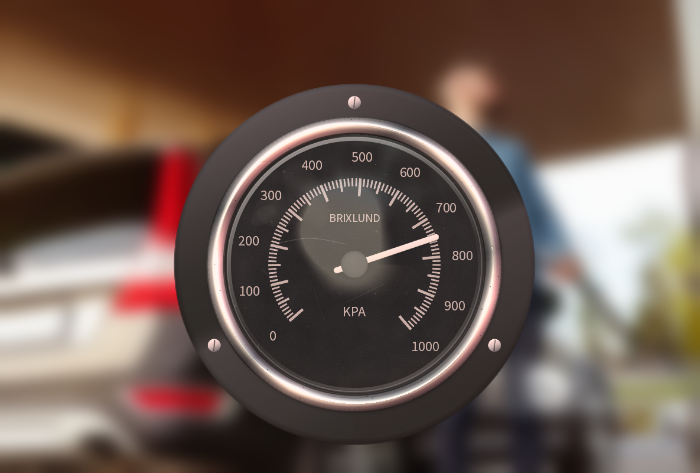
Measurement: 750 kPa
